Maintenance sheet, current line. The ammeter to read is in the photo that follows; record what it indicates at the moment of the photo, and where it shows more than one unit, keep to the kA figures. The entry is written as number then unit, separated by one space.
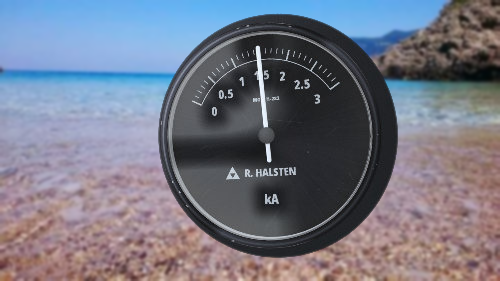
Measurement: 1.5 kA
